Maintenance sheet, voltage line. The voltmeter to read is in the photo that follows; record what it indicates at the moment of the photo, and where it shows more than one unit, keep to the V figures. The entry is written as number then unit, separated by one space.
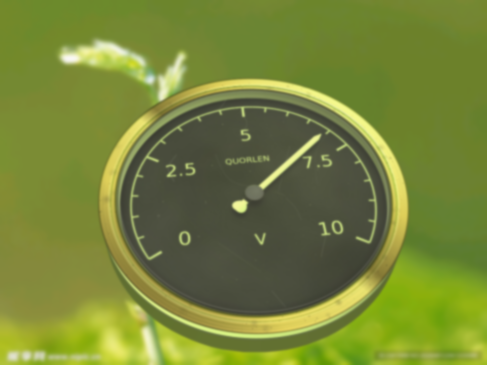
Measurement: 7 V
